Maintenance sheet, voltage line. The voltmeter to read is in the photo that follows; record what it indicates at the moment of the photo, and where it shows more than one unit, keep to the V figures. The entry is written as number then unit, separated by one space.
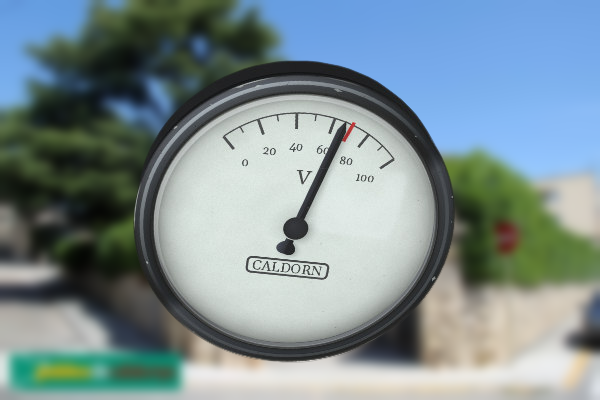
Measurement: 65 V
